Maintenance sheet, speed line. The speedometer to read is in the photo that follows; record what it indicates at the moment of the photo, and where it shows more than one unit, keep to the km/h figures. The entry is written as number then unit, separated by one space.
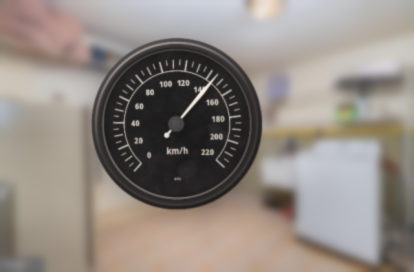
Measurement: 145 km/h
